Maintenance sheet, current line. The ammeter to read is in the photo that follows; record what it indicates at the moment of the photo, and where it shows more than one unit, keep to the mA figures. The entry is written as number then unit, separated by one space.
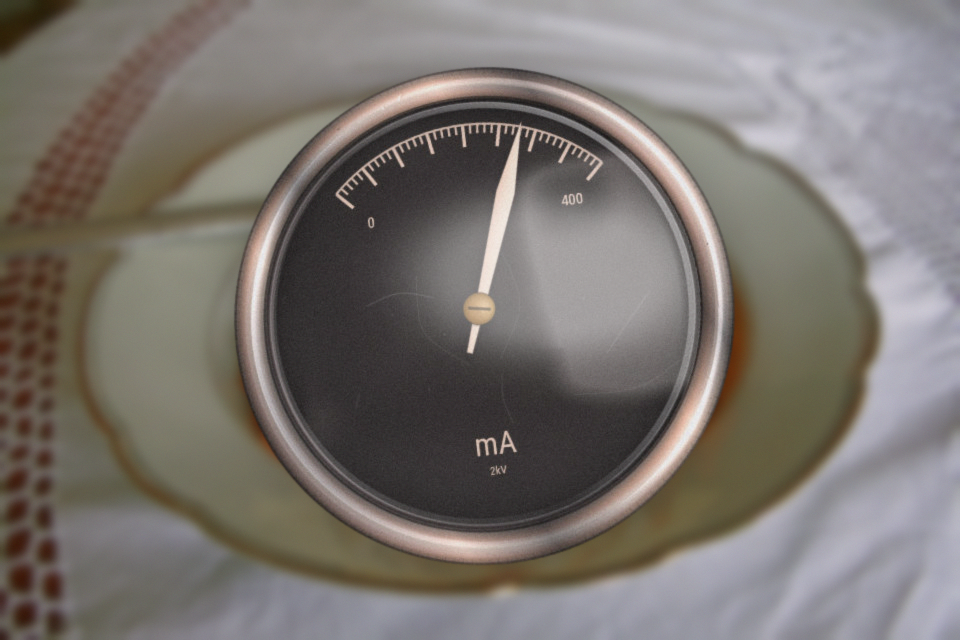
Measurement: 280 mA
